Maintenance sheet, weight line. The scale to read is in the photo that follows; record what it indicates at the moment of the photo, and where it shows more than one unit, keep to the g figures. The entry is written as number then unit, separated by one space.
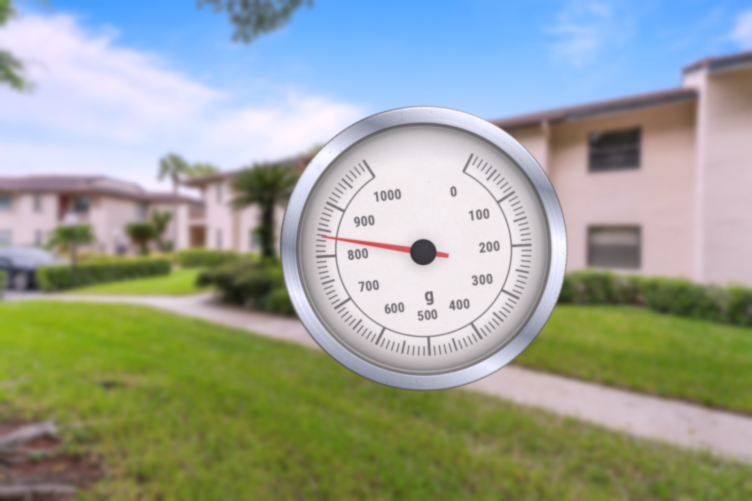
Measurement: 840 g
